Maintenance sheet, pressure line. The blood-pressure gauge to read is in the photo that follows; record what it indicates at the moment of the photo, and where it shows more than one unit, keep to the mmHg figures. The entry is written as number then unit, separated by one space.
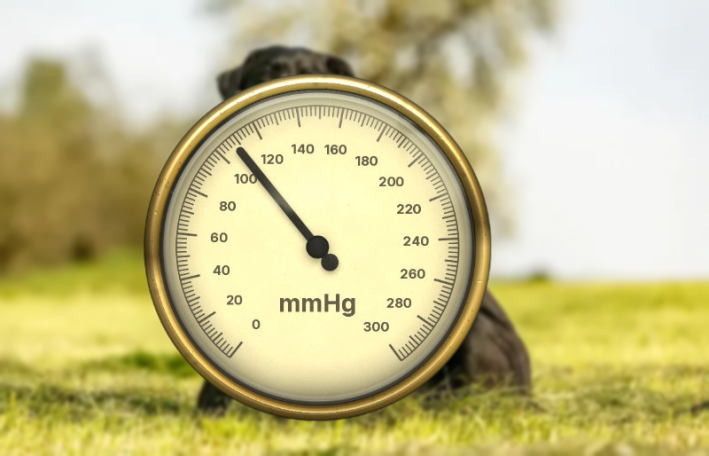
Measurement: 108 mmHg
